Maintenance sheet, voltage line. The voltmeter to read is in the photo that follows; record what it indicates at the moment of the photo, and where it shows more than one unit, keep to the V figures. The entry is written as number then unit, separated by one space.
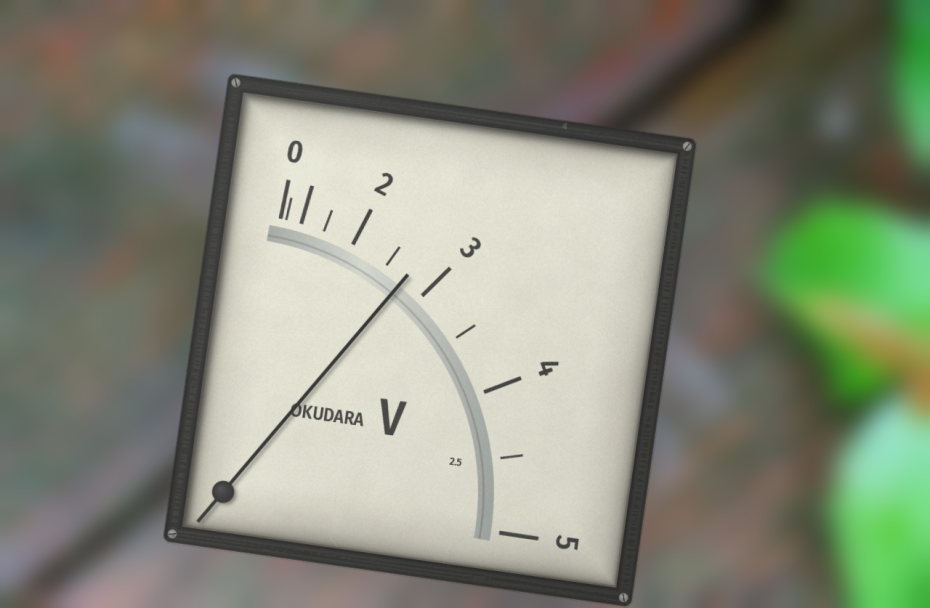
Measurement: 2.75 V
